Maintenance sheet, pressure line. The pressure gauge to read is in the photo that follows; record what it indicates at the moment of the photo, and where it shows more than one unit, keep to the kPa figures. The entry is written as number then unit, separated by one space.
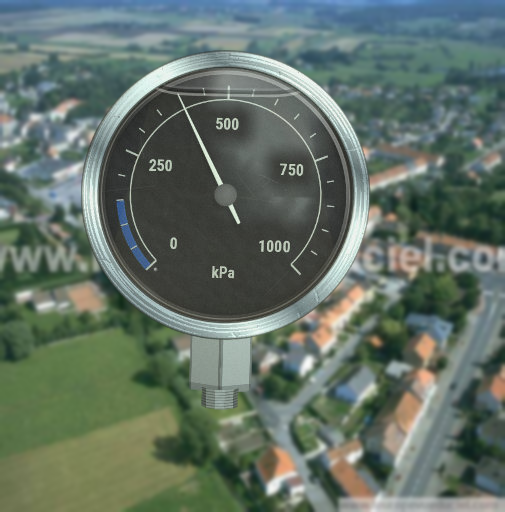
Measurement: 400 kPa
